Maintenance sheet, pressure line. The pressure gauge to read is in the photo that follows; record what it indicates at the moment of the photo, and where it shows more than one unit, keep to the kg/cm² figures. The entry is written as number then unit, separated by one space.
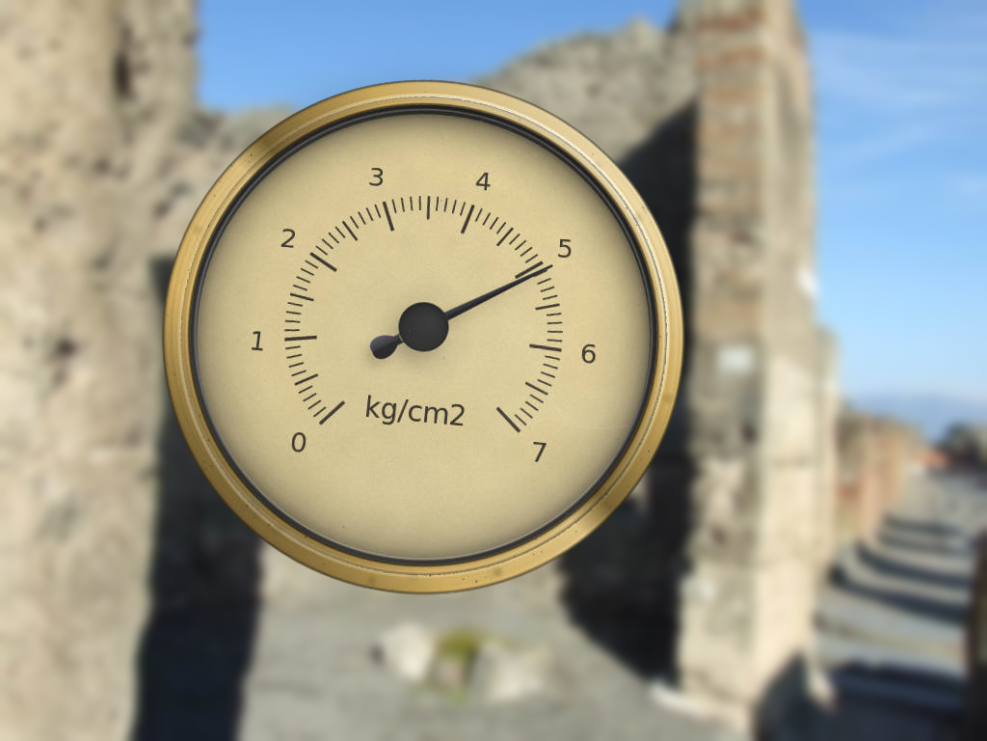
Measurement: 5.1 kg/cm²
